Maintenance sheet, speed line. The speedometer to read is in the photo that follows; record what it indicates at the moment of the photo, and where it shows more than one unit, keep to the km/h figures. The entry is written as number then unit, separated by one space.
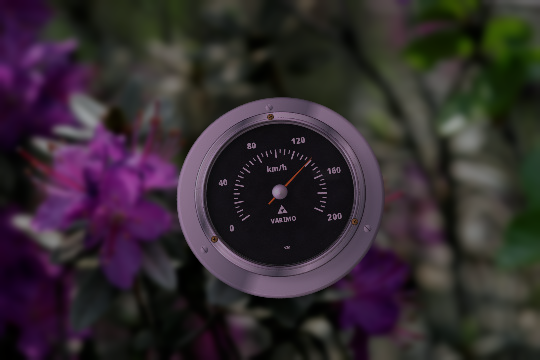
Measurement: 140 km/h
